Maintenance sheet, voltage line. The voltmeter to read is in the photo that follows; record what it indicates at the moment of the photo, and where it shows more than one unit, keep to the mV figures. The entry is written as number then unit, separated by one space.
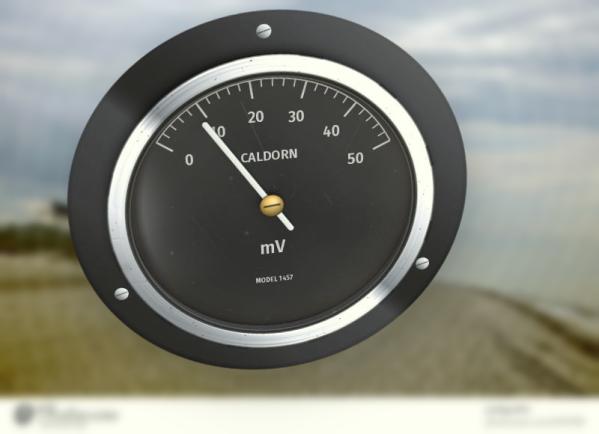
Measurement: 9 mV
